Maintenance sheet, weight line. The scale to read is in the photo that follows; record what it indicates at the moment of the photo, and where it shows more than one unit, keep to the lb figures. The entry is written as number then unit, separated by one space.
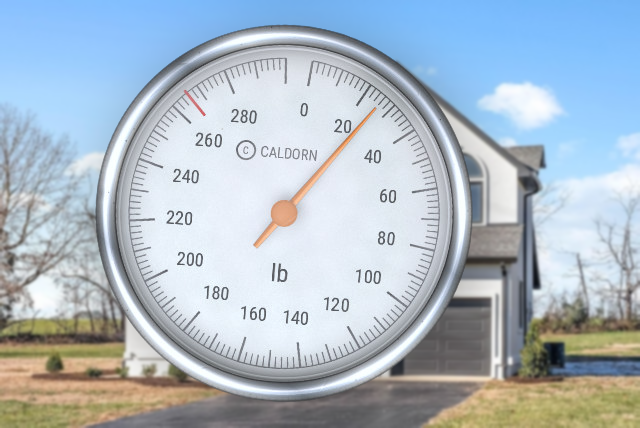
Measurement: 26 lb
